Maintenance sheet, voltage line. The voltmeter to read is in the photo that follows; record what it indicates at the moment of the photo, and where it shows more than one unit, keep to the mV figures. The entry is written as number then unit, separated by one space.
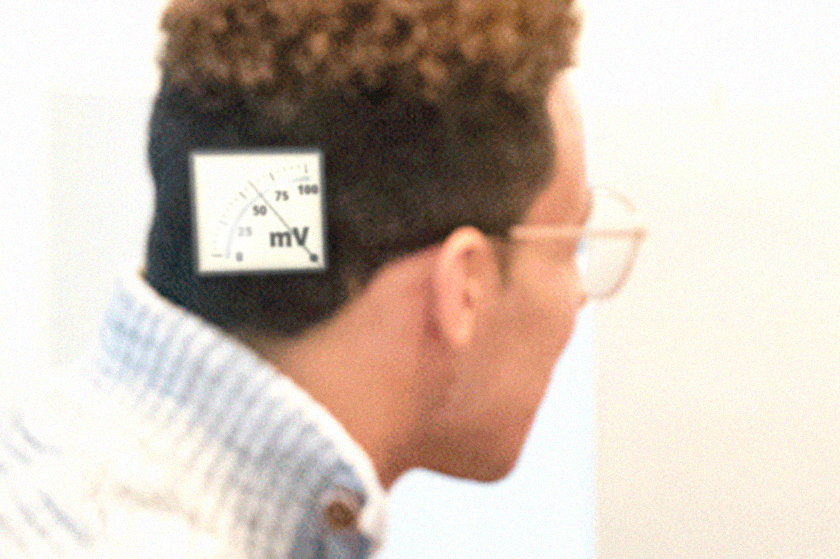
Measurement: 60 mV
